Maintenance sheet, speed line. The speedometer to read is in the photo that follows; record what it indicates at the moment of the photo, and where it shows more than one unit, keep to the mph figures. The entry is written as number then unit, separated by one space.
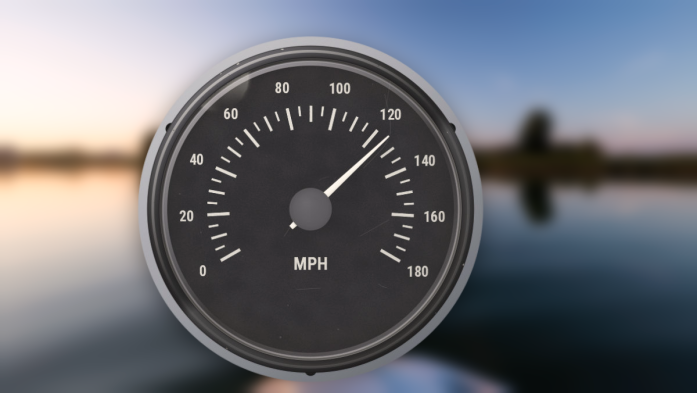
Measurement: 125 mph
